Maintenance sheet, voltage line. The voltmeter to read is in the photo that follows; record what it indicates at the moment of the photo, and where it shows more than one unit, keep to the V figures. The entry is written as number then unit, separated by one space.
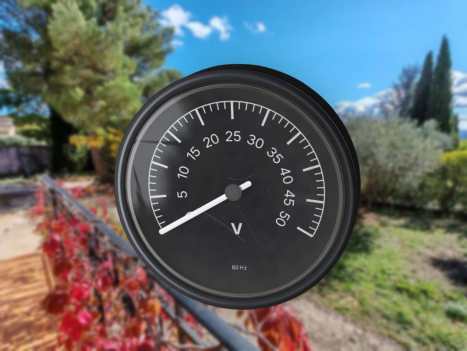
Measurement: 0 V
